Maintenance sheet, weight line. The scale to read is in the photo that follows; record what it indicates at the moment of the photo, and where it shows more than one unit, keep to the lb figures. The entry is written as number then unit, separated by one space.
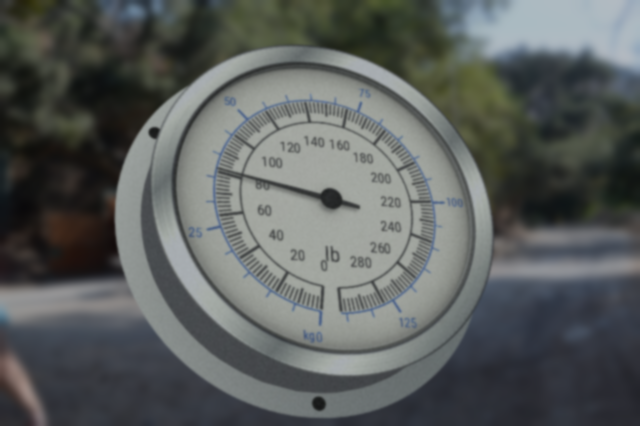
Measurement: 80 lb
